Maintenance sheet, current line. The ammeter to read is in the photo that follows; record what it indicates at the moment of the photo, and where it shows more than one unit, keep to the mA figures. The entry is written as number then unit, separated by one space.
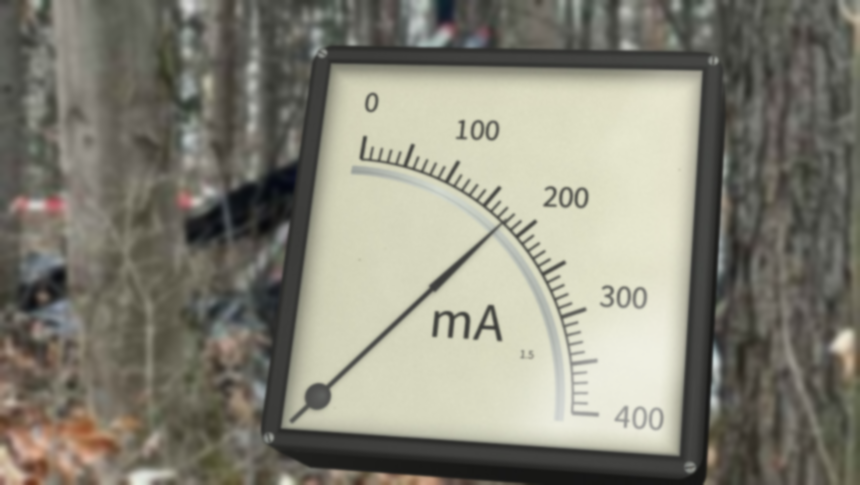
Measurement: 180 mA
